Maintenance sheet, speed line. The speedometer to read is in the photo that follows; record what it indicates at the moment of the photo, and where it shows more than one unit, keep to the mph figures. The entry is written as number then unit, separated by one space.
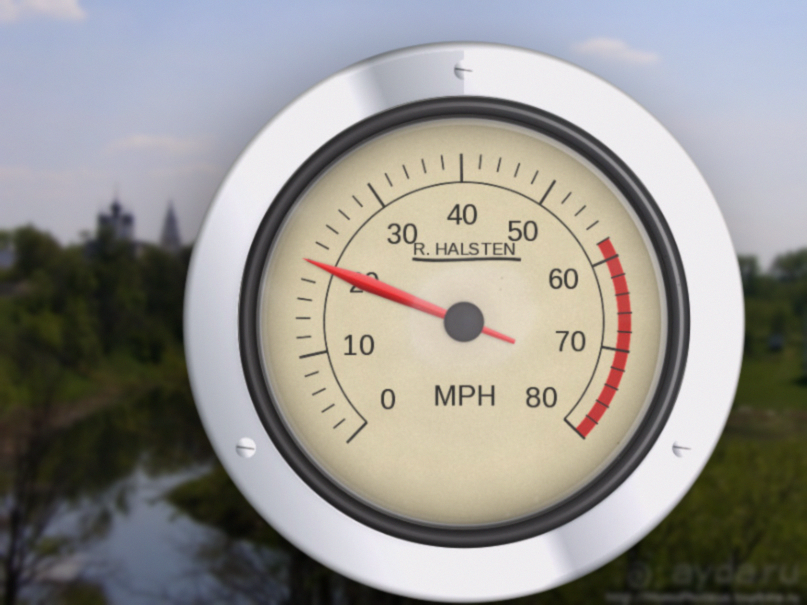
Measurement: 20 mph
